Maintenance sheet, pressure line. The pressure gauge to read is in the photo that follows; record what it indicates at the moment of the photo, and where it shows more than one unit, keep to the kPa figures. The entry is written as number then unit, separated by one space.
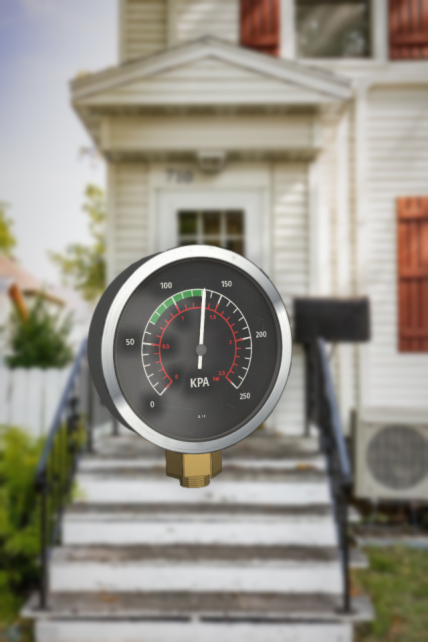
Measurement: 130 kPa
